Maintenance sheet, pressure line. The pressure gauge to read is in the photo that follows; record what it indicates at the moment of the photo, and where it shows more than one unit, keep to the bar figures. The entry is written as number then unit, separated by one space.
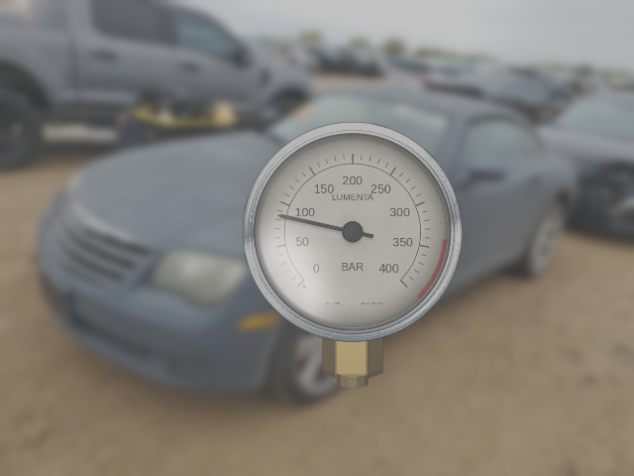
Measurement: 85 bar
